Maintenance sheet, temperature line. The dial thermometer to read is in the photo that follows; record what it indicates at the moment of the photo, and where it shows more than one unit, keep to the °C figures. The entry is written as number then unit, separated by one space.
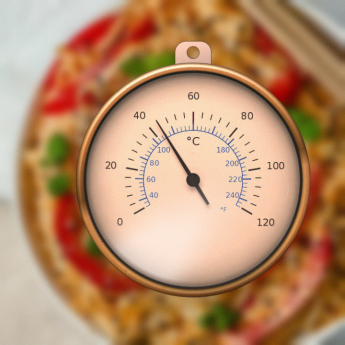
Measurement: 44 °C
